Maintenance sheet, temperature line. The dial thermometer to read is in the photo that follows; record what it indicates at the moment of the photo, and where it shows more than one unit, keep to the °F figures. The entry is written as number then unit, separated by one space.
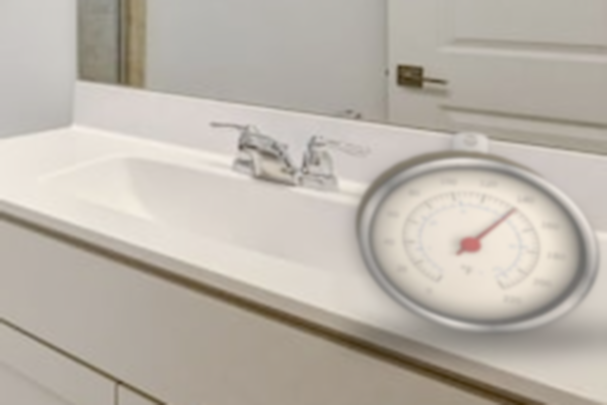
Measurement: 140 °F
